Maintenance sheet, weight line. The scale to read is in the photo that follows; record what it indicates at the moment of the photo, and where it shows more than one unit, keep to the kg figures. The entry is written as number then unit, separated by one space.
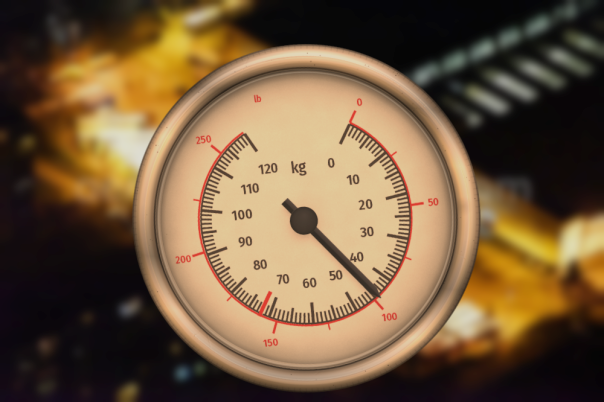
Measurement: 44 kg
